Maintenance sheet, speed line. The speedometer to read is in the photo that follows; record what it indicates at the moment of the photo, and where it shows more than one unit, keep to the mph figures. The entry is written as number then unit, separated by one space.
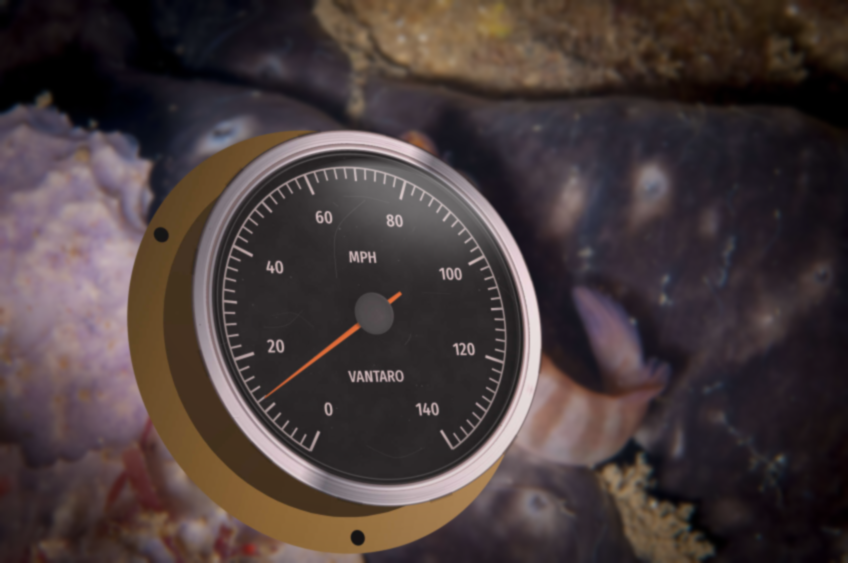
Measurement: 12 mph
